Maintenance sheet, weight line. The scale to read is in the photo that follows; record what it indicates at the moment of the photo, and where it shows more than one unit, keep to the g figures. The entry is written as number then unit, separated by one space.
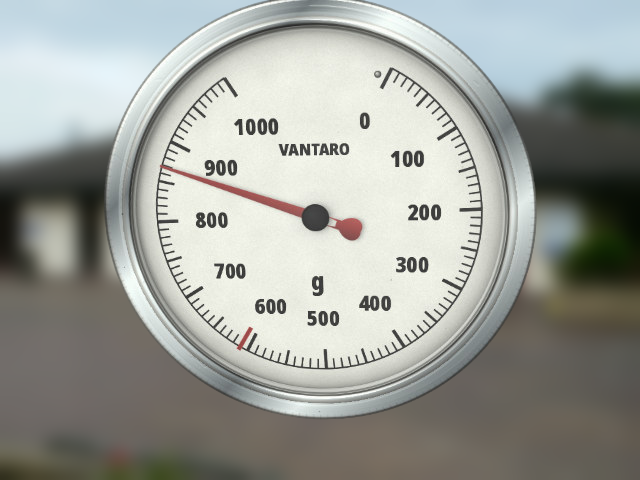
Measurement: 870 g
